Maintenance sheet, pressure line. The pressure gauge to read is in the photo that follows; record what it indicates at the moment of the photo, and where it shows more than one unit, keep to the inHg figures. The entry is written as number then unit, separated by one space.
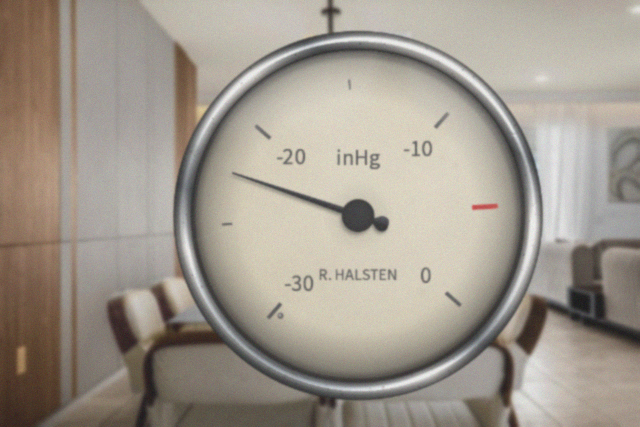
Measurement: -22.5 inHg
